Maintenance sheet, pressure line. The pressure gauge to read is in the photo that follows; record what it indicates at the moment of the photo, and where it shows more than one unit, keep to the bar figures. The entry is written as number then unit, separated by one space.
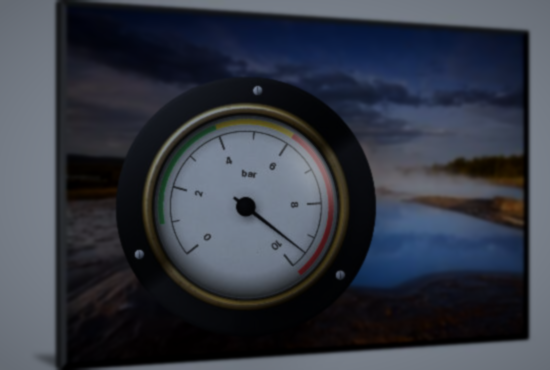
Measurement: 9.5 bar
